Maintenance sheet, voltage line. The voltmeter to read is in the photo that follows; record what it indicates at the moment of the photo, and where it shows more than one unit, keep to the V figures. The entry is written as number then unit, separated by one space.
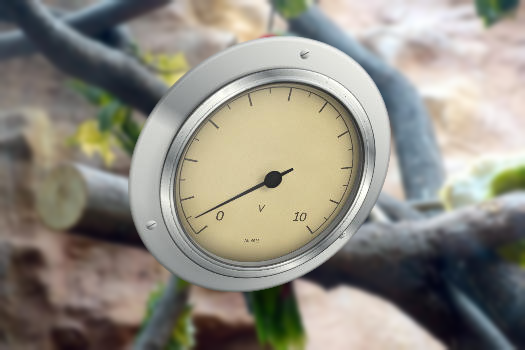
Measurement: 0.5 V
